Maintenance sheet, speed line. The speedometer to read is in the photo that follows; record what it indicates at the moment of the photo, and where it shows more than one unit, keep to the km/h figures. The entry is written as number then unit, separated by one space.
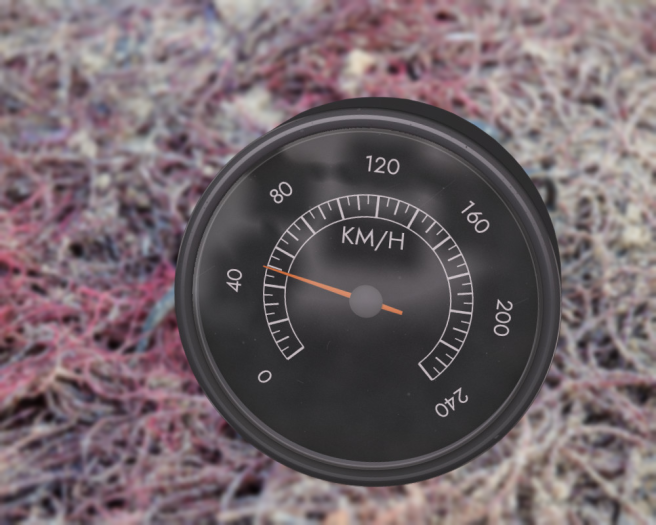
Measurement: 50 km/h
